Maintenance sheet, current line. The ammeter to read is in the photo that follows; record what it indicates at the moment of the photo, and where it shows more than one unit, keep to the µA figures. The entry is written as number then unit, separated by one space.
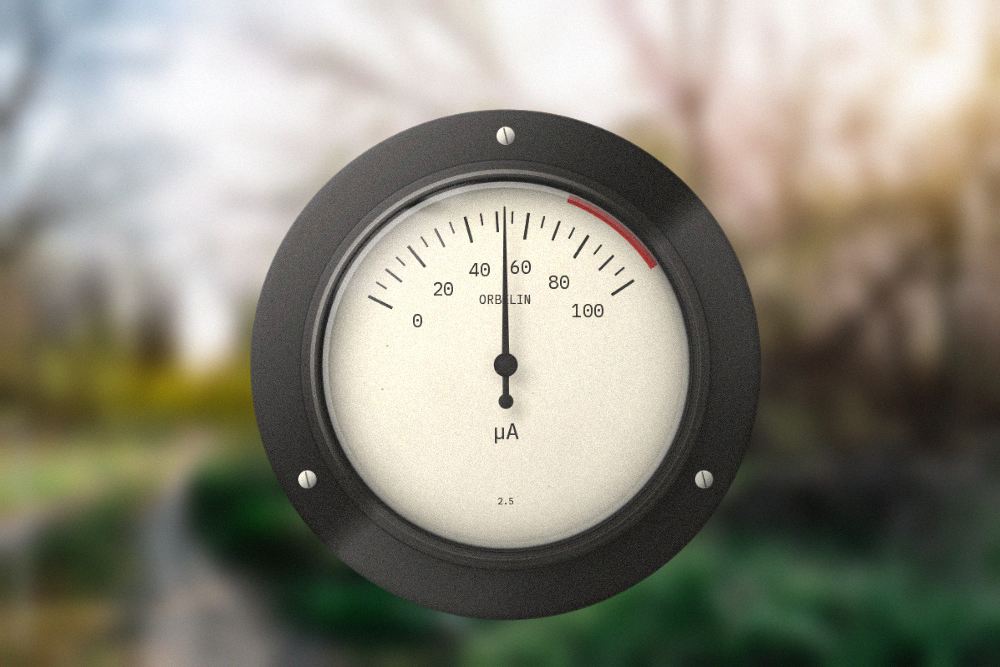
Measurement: 52.5 µA
